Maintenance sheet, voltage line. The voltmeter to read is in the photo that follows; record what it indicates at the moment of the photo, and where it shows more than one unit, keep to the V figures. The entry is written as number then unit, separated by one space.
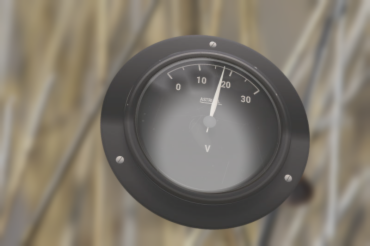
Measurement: 17.5 V
